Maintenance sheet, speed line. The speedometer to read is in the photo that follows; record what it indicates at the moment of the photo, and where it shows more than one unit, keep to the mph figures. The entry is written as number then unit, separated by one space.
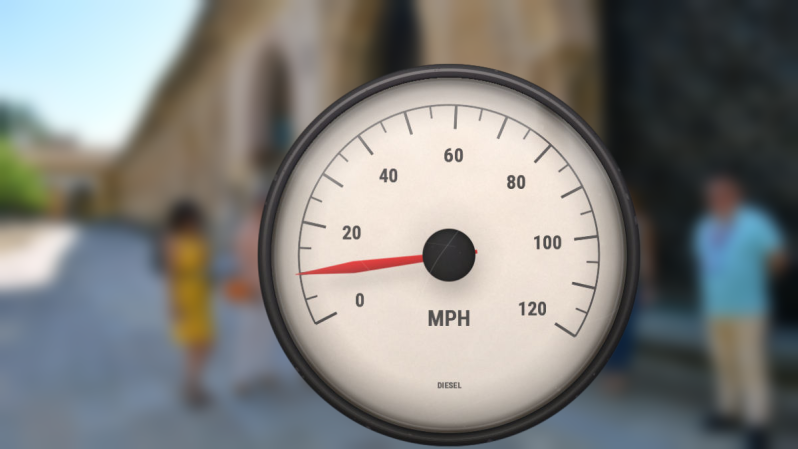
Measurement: 10 mph
